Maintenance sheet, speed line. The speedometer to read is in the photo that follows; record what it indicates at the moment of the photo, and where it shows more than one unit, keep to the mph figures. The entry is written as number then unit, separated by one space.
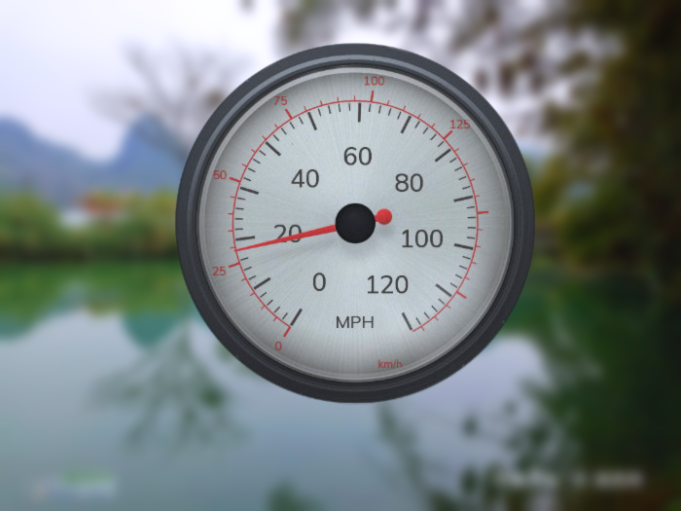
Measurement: 18 mph
